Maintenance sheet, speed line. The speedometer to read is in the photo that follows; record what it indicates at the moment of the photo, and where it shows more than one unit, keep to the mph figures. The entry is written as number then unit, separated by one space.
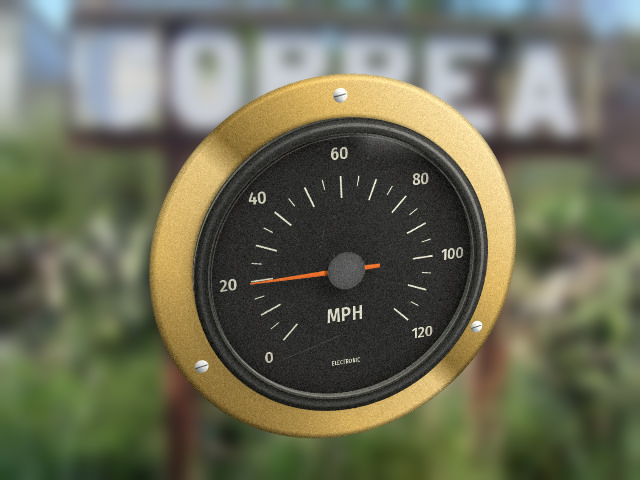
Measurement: 20 mph
